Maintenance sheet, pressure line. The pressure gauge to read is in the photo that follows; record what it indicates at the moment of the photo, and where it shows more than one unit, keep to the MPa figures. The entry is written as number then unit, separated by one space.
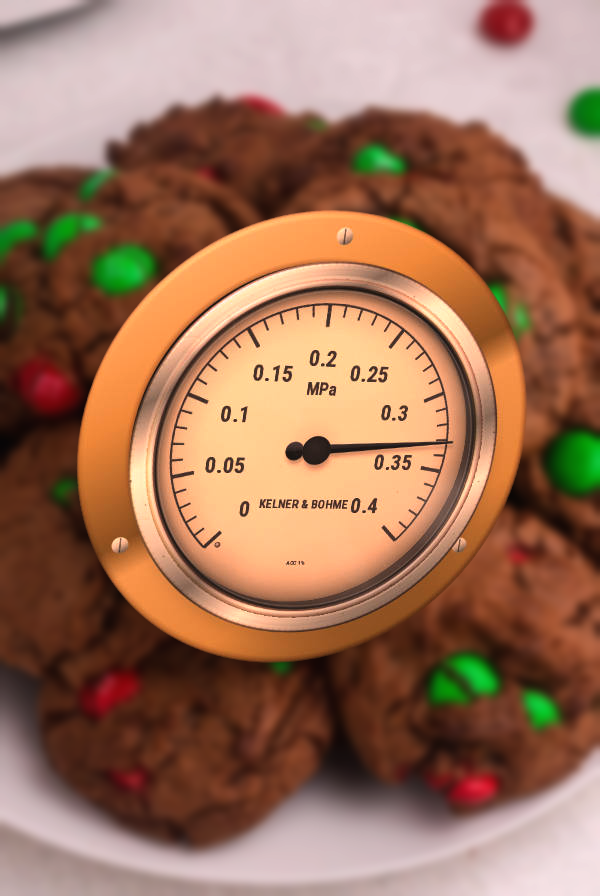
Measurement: 0.33 MPa
